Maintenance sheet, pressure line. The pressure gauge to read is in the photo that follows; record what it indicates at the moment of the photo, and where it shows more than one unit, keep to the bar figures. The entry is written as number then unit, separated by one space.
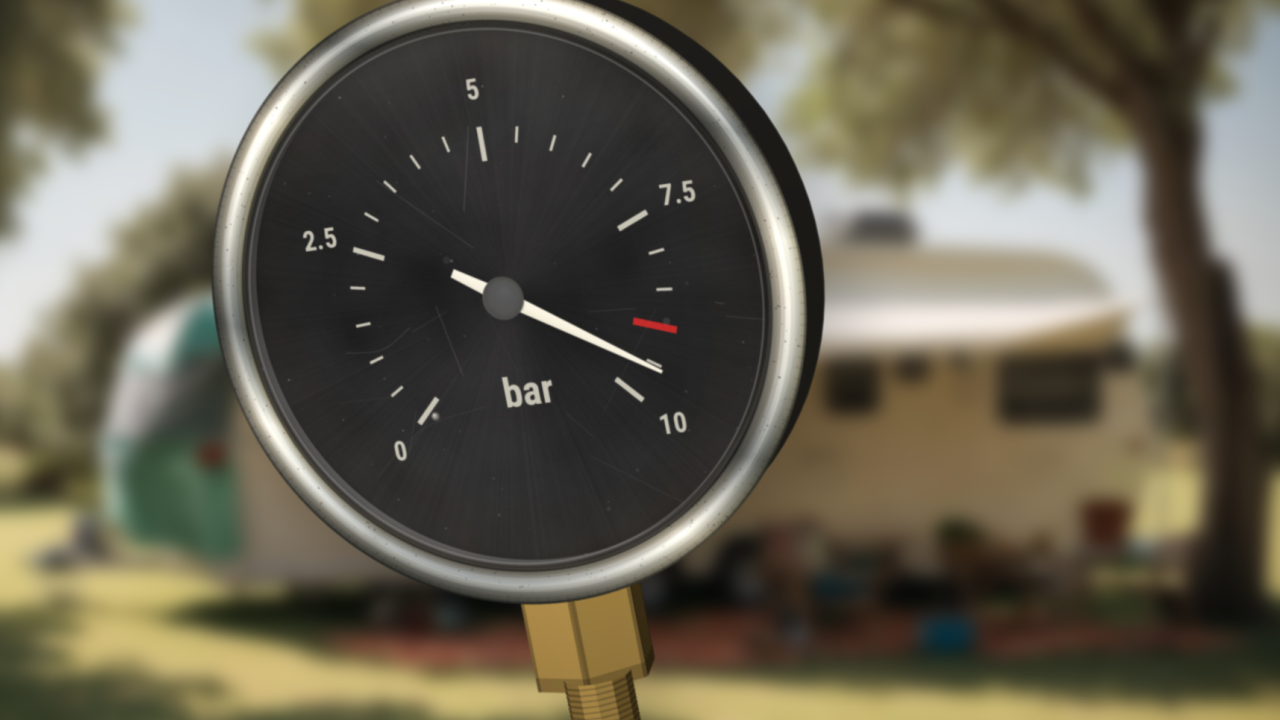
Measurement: 9.5 bar
